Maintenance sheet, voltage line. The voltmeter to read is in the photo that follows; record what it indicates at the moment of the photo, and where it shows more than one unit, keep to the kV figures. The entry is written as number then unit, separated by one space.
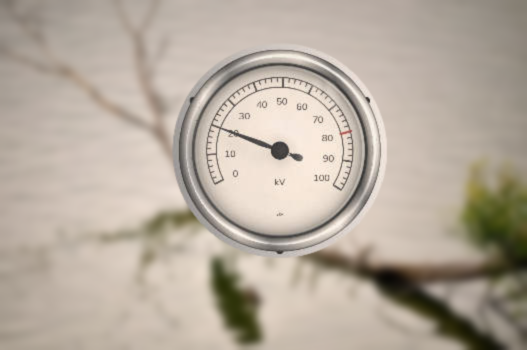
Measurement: 20 kV
